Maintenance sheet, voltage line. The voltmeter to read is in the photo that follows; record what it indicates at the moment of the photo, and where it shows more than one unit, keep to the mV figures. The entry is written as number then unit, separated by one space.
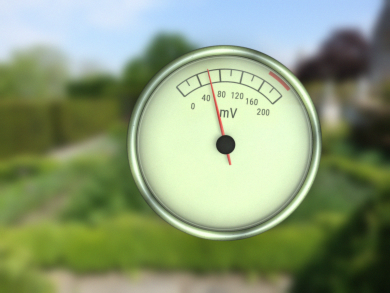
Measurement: 60 mV
